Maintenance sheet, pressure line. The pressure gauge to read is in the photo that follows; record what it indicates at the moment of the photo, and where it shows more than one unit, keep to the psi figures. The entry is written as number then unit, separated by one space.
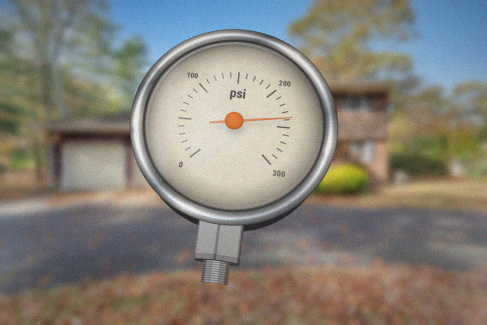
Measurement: 240 psi
